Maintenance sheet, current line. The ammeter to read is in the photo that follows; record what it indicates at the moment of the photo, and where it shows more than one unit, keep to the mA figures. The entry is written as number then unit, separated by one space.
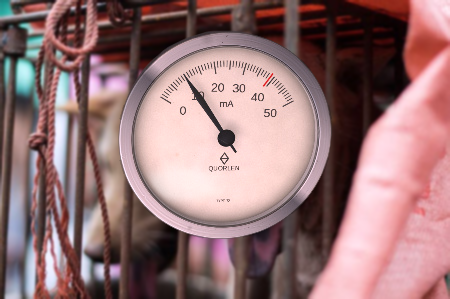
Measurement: 10 mA
